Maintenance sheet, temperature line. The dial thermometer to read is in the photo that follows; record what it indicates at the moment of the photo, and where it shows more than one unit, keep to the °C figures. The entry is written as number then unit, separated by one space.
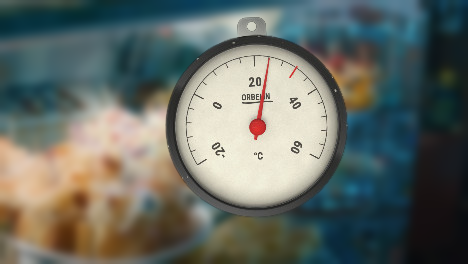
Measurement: 24 °C
